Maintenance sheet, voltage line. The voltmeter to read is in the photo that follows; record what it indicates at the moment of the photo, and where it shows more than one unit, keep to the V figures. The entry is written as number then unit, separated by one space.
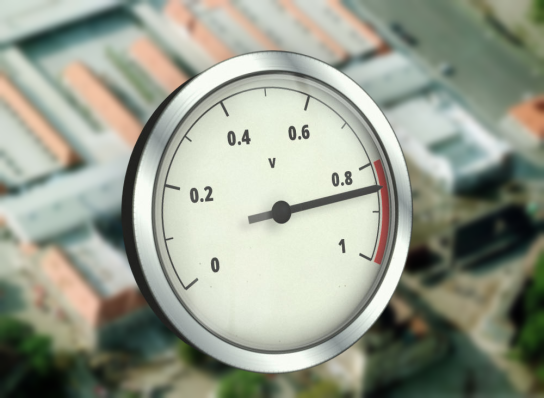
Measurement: 0.85 V
